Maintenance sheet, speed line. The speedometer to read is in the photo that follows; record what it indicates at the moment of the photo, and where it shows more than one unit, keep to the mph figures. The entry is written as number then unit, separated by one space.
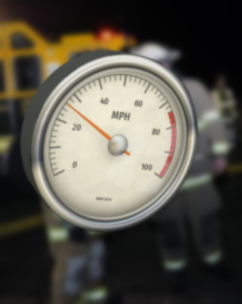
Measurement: 26 mph
